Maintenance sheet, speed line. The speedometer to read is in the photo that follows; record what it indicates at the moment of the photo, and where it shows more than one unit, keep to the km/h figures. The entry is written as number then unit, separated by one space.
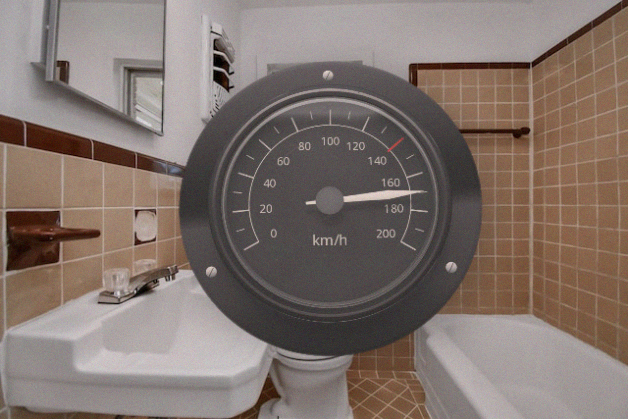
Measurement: 170 km/h
